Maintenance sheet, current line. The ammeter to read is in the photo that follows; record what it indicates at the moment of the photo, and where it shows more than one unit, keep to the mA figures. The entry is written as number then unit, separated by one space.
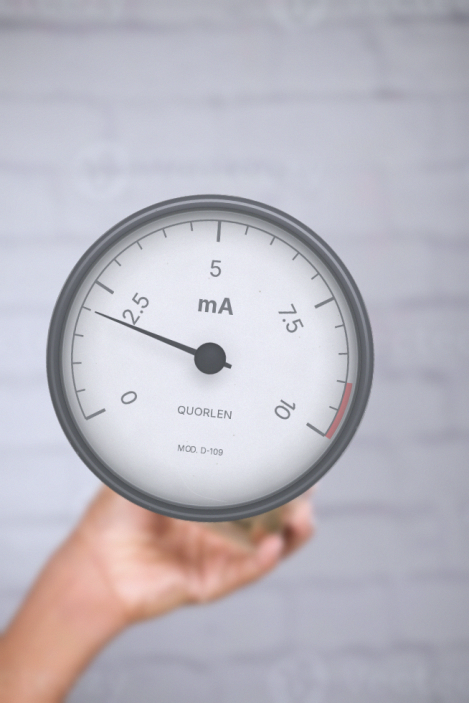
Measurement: 2 mA
